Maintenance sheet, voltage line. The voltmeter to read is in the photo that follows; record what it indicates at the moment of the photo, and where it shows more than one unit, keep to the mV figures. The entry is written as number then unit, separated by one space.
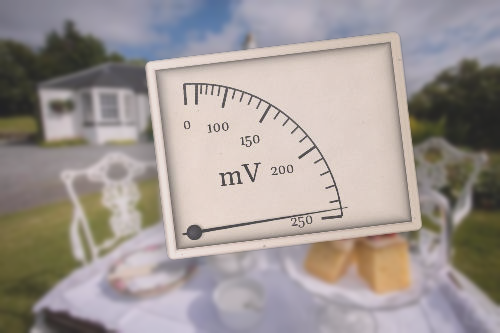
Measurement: 245 mV
